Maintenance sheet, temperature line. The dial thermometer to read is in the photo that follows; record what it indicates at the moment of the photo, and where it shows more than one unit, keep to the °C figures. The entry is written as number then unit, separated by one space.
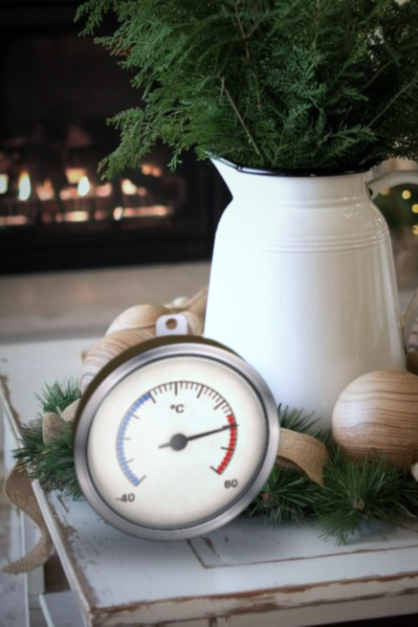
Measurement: 40 °C
